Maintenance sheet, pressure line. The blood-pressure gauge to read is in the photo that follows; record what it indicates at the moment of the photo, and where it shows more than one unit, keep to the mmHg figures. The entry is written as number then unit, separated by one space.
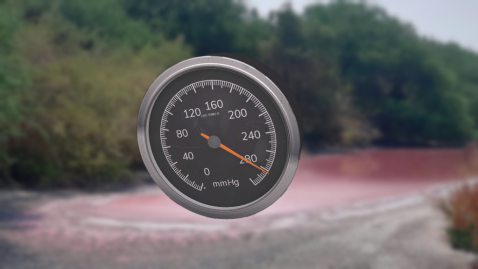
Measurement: 280 mmHg
